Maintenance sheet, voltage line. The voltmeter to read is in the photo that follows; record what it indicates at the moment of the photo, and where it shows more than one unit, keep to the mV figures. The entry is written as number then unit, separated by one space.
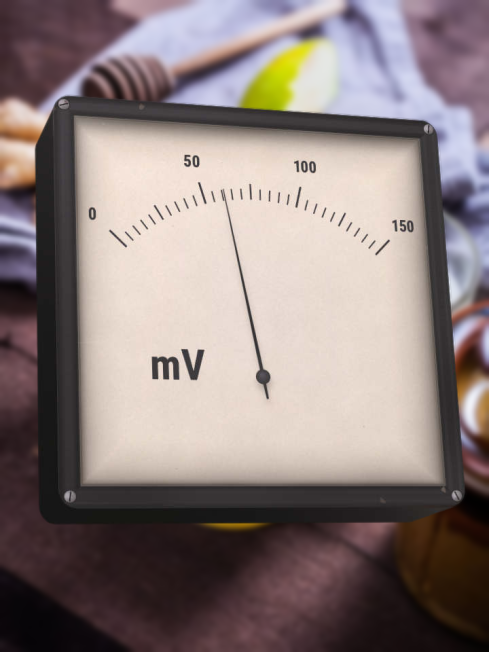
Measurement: 60 mV
